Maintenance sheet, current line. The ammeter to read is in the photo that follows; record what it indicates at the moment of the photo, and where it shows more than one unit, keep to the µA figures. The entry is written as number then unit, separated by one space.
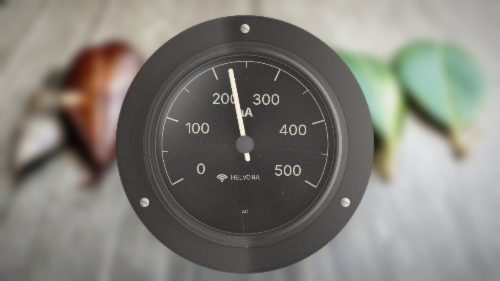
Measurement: 225 µA
